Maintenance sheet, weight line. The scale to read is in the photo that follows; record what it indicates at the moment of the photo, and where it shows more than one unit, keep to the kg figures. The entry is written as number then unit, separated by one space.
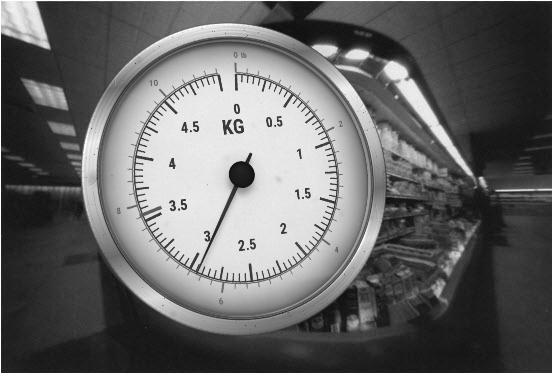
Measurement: 2.95 kg
